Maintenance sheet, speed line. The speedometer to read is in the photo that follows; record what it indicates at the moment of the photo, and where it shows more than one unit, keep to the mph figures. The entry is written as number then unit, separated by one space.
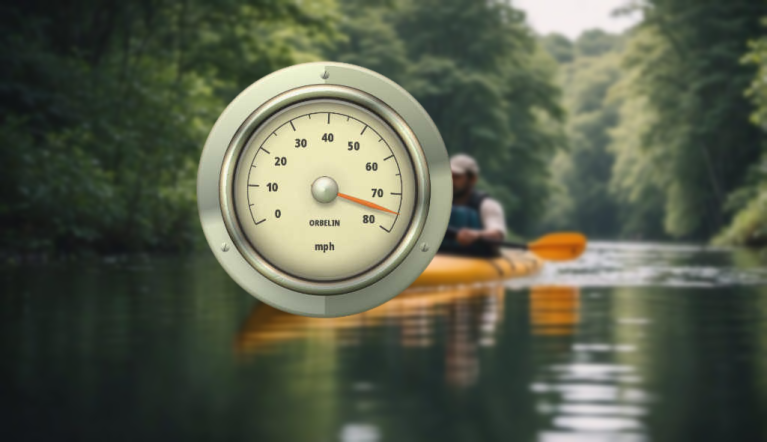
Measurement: 75 mph
